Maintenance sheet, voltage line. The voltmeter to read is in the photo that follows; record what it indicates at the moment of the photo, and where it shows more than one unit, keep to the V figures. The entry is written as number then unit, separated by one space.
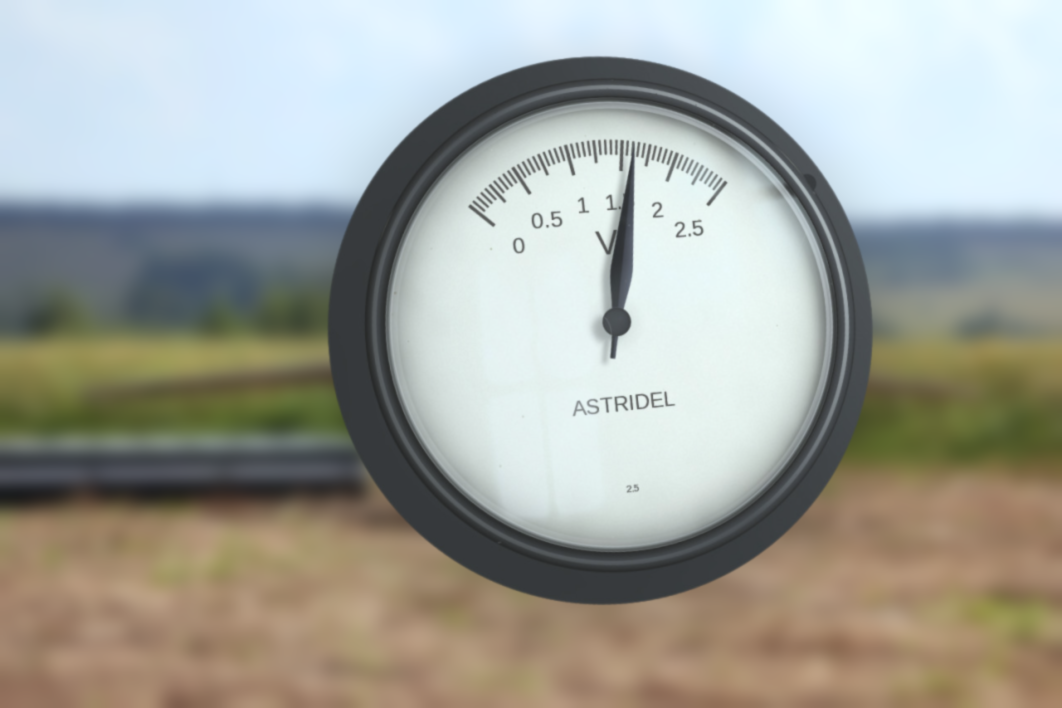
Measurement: 1.6 V
